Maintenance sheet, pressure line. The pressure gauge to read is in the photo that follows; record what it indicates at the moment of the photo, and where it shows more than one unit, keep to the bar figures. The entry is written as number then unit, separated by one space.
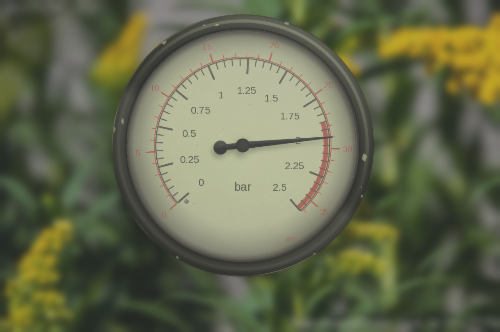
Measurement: 2 bar
